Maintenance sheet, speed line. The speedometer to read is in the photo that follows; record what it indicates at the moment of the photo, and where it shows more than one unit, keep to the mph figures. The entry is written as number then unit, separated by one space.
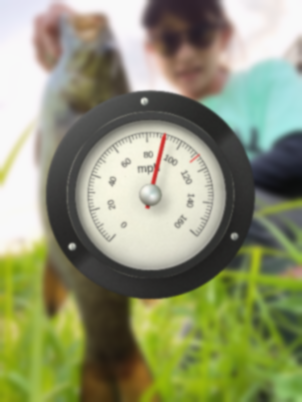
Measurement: 90 mph
